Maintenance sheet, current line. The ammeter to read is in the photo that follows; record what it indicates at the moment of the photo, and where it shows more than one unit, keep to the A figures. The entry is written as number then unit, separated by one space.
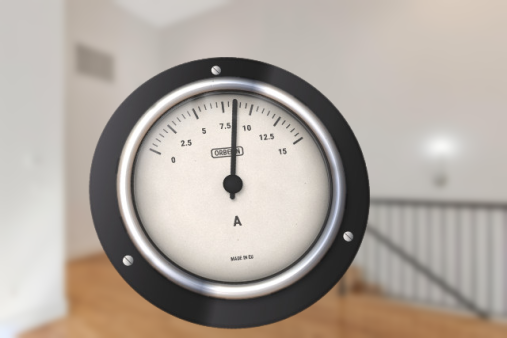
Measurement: 8.5 A
